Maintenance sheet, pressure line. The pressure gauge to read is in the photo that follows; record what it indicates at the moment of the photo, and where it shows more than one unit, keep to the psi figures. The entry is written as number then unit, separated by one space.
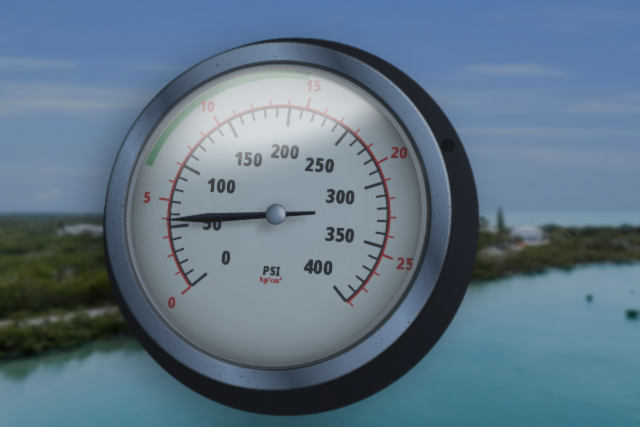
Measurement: 55 psi
